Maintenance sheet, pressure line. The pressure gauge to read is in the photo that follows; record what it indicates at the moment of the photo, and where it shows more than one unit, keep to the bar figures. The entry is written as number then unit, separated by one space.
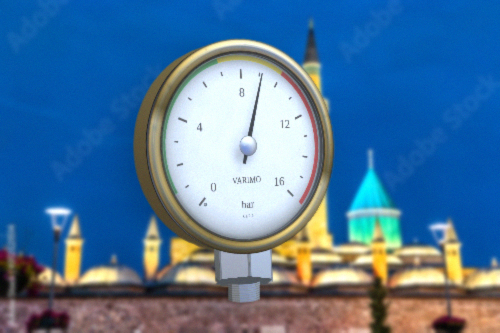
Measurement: 9 bar
